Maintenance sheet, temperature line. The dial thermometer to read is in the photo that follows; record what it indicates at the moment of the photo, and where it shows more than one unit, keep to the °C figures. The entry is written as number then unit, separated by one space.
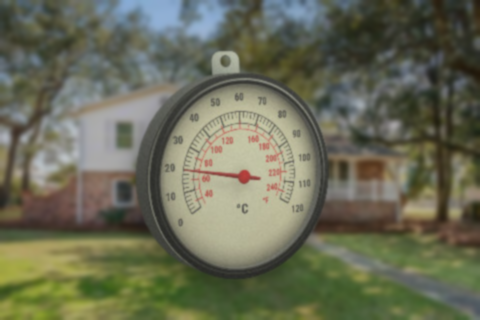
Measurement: 20 °C
